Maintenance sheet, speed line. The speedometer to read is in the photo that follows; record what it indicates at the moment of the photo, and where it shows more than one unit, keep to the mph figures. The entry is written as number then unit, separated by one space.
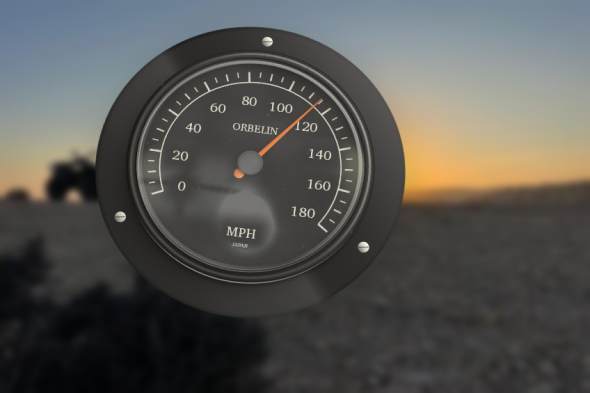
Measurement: 115 mph
